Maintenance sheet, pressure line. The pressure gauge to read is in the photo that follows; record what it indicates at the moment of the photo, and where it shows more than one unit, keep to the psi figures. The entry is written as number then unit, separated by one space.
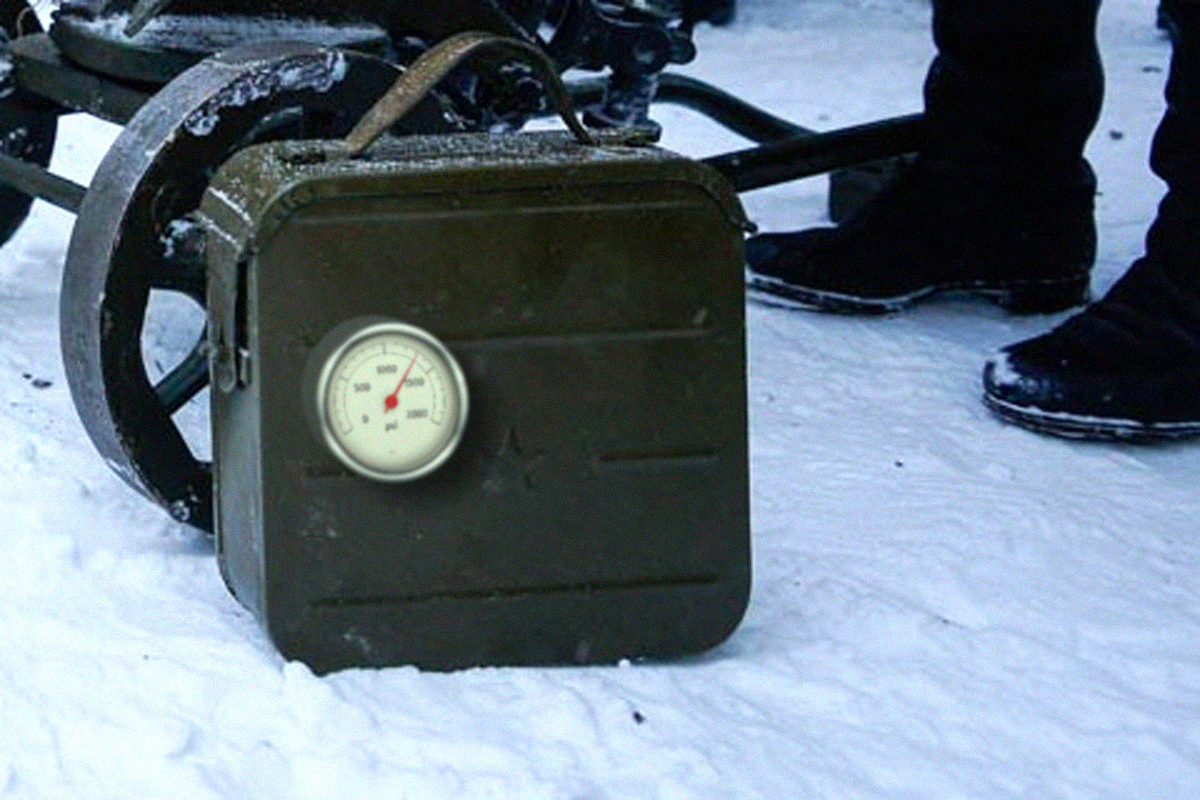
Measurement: 1300 psi
